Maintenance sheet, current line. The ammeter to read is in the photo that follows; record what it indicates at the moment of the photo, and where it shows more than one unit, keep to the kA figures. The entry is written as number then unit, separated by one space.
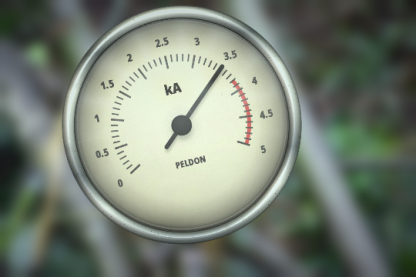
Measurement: 3.5 kA
